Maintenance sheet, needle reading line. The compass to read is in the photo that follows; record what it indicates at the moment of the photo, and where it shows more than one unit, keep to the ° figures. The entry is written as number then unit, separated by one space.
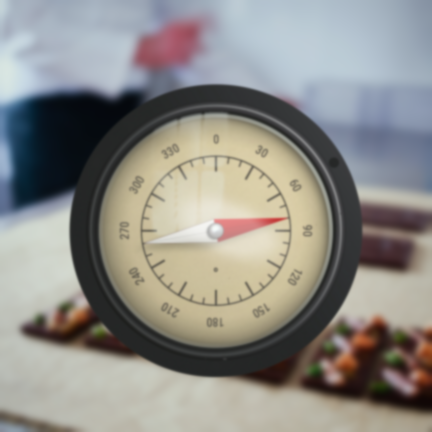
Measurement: 80 °
